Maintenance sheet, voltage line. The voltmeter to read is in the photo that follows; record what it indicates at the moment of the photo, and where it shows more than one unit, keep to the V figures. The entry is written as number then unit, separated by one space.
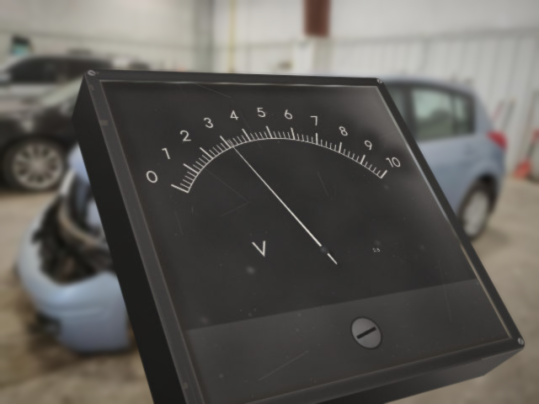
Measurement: 3 V
